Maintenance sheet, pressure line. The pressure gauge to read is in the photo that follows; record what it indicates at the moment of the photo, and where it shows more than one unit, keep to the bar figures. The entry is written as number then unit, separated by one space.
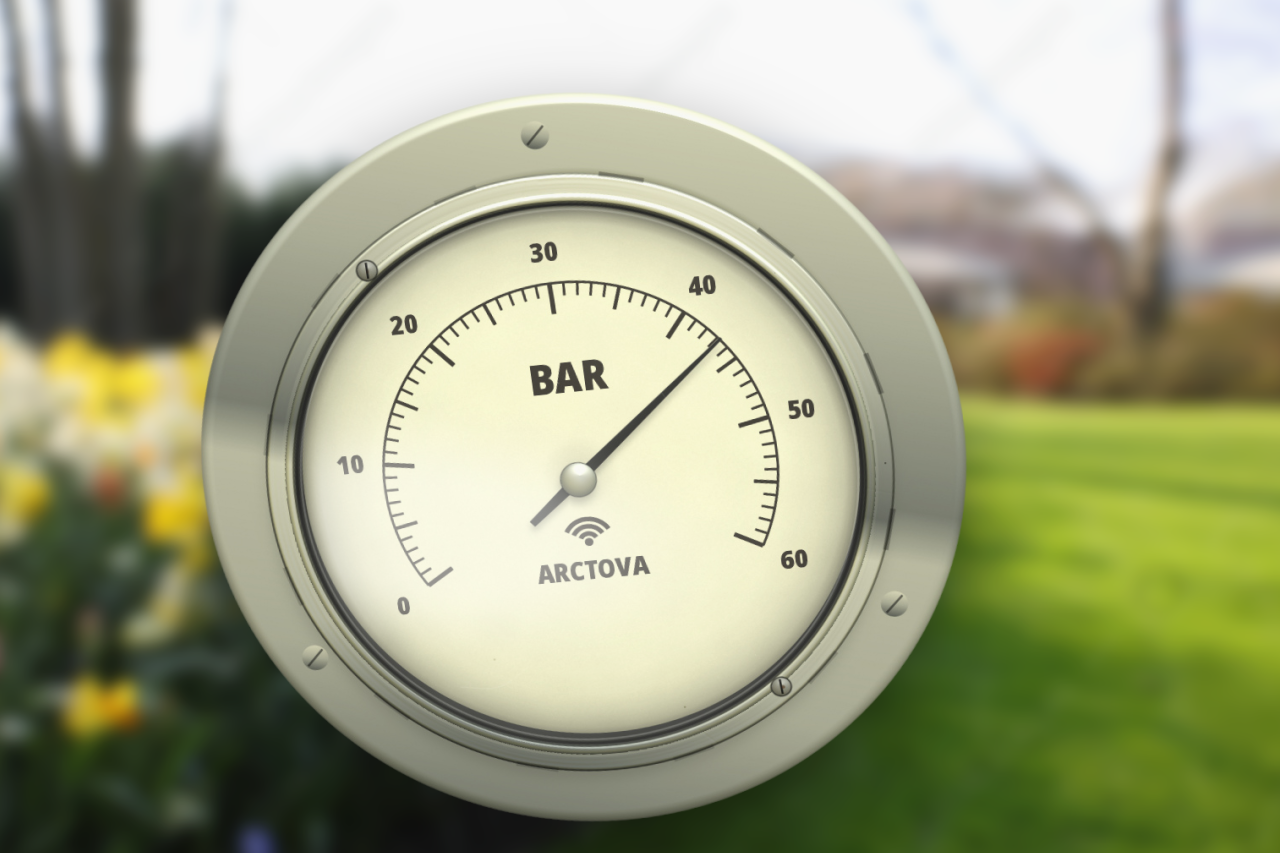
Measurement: 43 bar
